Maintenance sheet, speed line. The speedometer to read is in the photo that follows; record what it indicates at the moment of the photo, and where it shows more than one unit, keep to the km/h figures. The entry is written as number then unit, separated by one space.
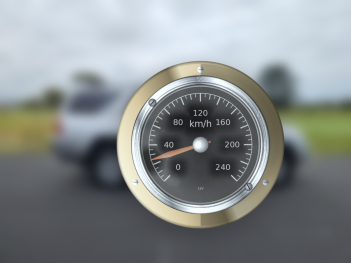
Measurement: 25 km/h
